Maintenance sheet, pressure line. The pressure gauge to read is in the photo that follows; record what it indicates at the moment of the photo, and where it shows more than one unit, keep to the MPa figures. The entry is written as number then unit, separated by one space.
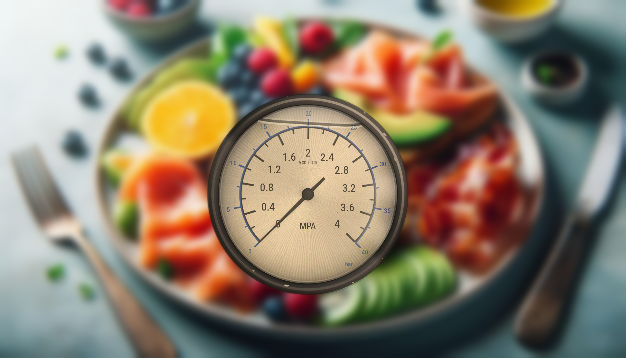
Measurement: 0 MPa
